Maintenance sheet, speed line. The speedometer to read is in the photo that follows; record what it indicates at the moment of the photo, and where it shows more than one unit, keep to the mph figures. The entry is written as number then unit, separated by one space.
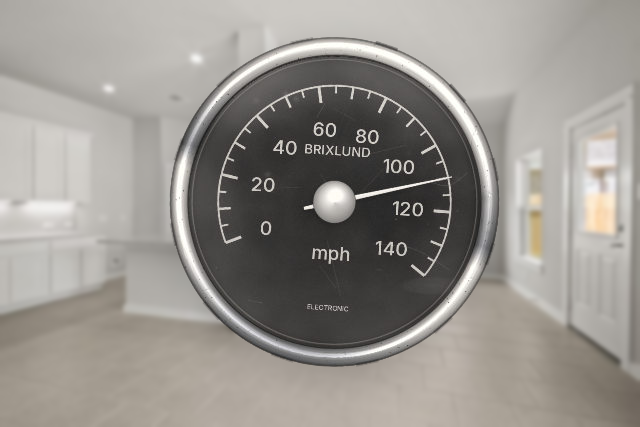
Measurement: 110 mph
